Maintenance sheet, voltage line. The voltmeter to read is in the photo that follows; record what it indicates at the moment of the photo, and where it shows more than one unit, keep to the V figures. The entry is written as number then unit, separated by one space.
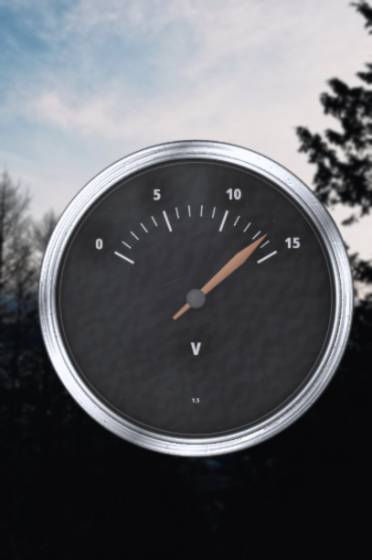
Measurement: 13.5 V
